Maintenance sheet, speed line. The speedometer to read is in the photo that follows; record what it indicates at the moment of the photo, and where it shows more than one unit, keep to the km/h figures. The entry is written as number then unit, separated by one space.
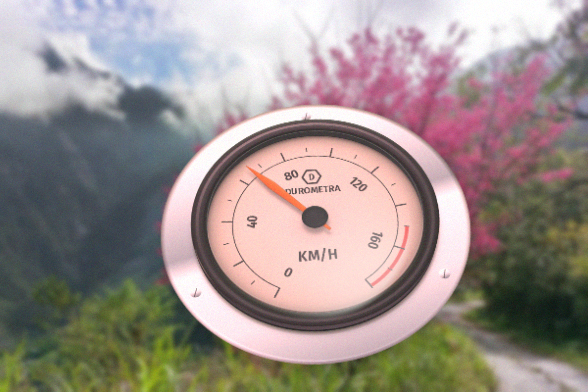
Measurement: 65 km/h
